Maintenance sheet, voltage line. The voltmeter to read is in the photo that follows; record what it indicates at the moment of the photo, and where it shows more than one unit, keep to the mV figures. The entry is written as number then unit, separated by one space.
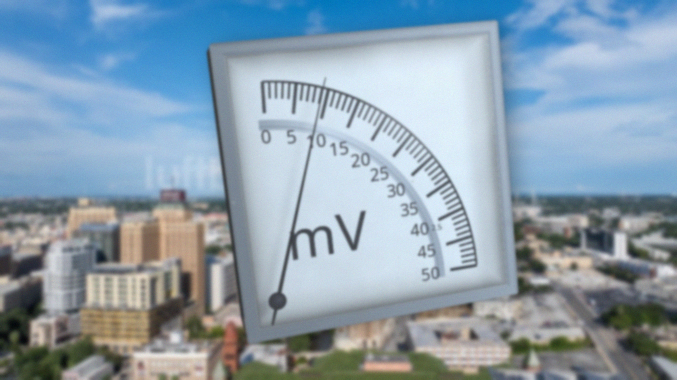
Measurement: 9 mV
